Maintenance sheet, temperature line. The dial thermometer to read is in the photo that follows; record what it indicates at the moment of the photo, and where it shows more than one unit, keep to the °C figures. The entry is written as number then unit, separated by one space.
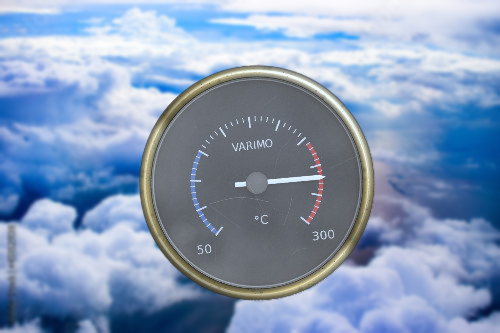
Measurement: 260 °C
